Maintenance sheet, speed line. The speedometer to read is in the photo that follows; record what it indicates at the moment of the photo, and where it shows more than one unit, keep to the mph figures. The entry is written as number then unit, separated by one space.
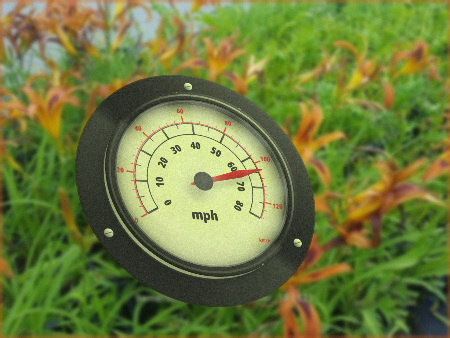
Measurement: 65 mph
